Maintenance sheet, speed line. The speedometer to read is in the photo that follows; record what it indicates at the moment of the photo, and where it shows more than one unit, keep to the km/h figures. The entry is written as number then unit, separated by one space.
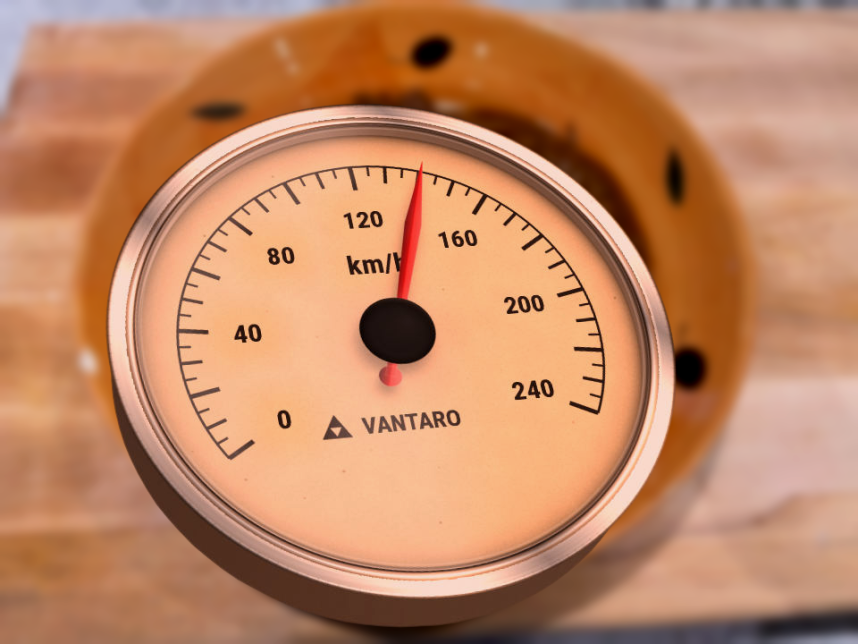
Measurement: 140 km/h
